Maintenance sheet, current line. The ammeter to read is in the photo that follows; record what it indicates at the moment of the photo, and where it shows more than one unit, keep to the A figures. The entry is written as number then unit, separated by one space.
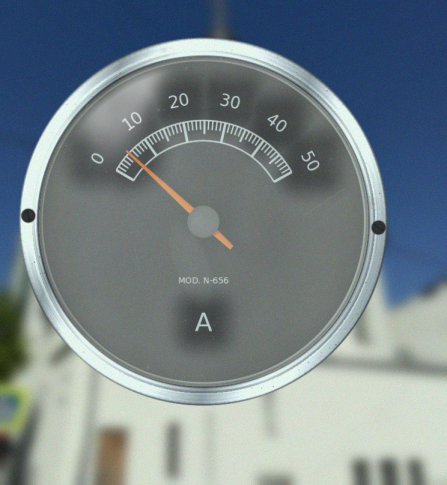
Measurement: 5 A
